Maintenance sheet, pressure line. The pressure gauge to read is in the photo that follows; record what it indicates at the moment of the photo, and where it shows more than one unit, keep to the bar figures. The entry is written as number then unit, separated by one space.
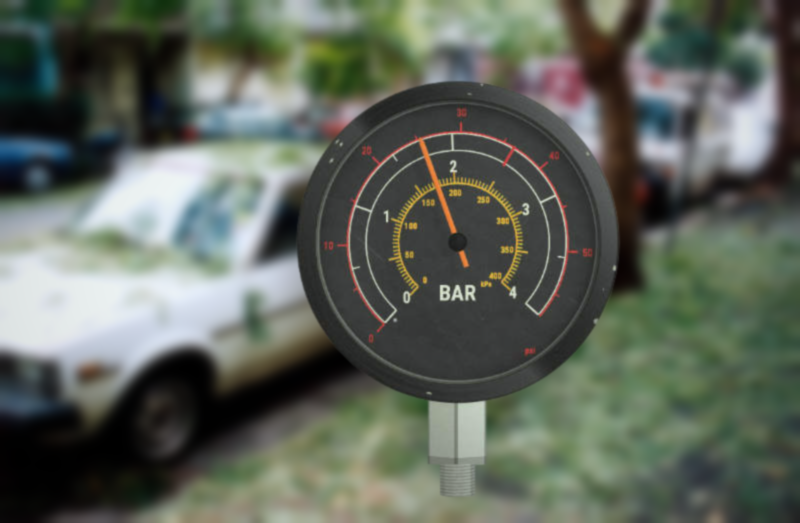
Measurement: 1.75 bar
